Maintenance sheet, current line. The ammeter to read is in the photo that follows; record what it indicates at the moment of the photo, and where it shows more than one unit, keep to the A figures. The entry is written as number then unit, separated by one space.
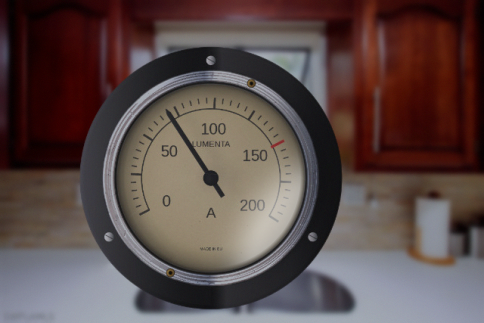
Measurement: 70 A
